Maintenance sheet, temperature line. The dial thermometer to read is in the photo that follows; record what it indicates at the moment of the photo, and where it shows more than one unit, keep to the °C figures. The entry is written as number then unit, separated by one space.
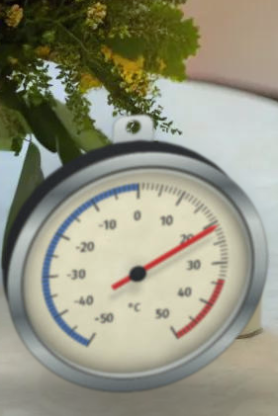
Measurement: 20 °C
